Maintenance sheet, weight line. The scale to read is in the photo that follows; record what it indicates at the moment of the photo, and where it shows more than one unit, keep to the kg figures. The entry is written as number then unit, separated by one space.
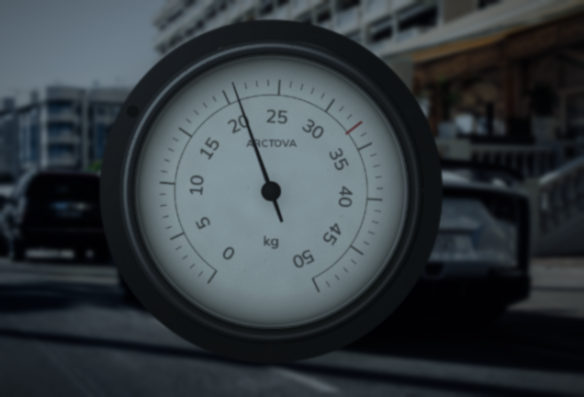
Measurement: 21 kg
